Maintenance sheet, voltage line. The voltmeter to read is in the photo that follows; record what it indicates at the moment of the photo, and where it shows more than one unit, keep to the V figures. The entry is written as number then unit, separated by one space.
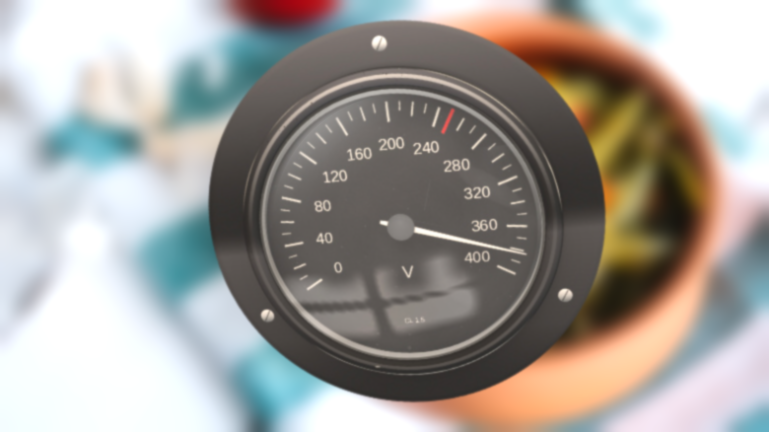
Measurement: 380 V
